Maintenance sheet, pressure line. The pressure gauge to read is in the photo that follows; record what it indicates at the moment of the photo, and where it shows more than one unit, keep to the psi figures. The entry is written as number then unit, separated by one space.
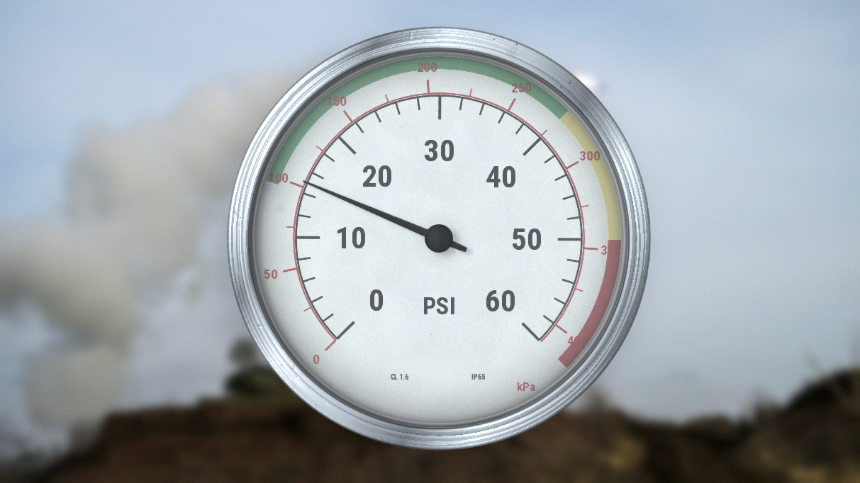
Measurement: 15 psi
